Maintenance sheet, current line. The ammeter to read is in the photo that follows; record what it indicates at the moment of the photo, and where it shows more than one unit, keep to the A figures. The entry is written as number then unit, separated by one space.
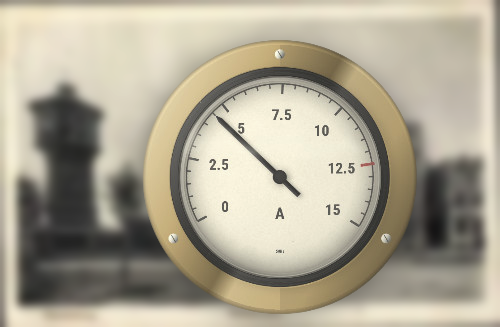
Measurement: 4.5 A
